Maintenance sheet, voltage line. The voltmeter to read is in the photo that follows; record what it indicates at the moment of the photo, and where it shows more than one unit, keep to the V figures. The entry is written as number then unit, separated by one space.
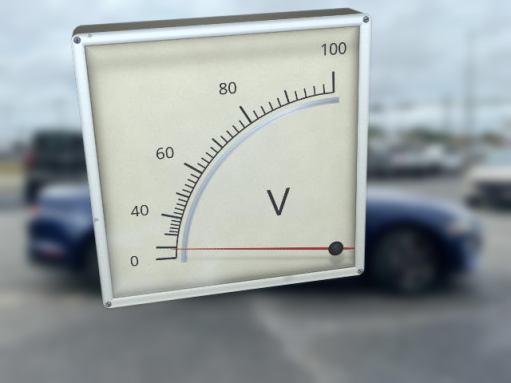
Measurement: 20 V
